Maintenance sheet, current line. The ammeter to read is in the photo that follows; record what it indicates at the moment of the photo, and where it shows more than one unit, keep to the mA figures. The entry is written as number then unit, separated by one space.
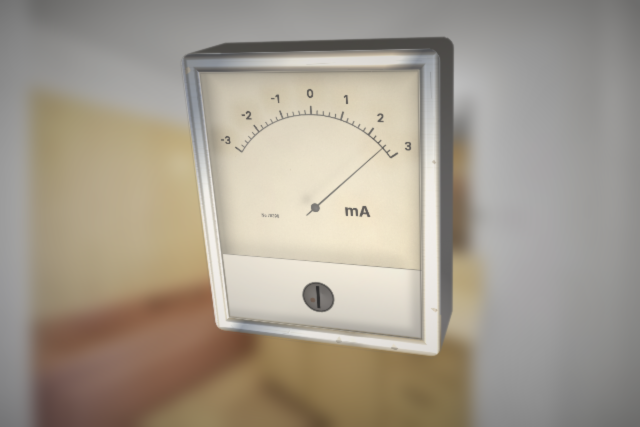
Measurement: 2.6 mA
